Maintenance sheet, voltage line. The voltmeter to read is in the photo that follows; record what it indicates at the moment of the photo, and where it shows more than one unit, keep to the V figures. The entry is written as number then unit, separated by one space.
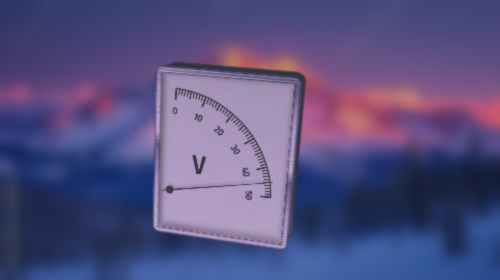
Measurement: 45 V
